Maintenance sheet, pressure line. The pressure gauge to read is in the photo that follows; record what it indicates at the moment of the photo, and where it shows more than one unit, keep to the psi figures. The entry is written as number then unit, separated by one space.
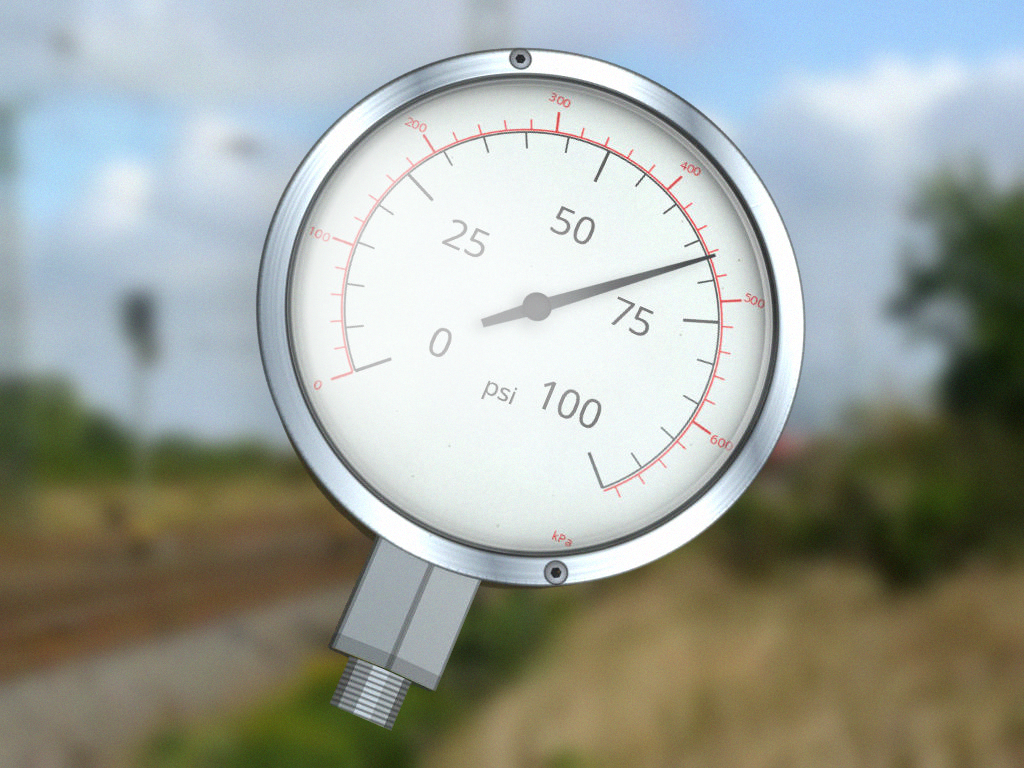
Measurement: 67.5 psi
